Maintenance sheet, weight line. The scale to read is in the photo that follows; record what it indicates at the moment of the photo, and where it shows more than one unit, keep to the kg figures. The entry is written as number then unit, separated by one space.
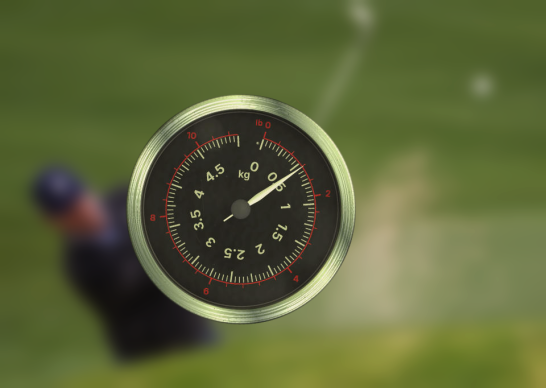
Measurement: 0.55 kg
